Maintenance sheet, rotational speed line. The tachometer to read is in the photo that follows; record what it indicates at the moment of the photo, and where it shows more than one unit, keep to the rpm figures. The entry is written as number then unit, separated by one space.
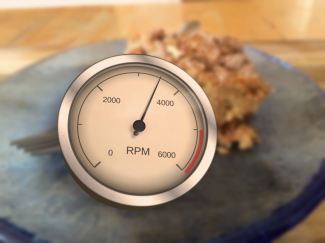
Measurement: 3500 rpm
